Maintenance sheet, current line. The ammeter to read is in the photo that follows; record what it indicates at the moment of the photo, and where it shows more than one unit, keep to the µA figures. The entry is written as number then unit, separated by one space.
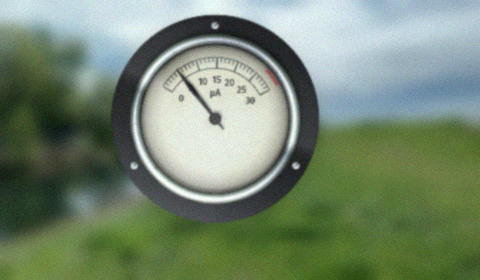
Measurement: 5 µA
